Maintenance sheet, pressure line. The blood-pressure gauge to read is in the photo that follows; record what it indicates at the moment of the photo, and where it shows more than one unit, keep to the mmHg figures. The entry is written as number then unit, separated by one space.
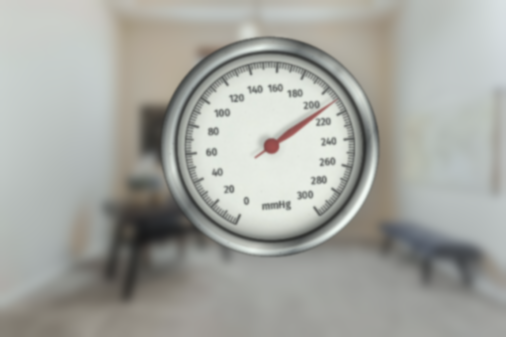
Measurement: 210 mmHg
